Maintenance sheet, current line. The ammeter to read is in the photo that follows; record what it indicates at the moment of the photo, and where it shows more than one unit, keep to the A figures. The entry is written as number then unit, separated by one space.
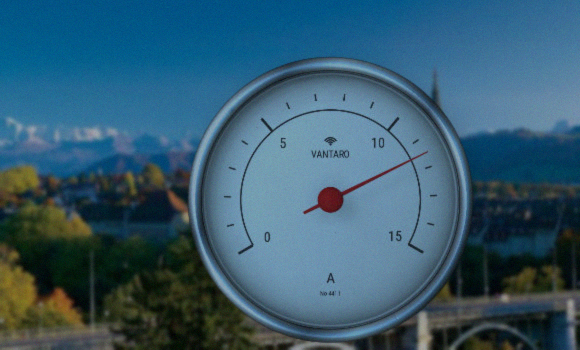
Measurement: 11.5 A
